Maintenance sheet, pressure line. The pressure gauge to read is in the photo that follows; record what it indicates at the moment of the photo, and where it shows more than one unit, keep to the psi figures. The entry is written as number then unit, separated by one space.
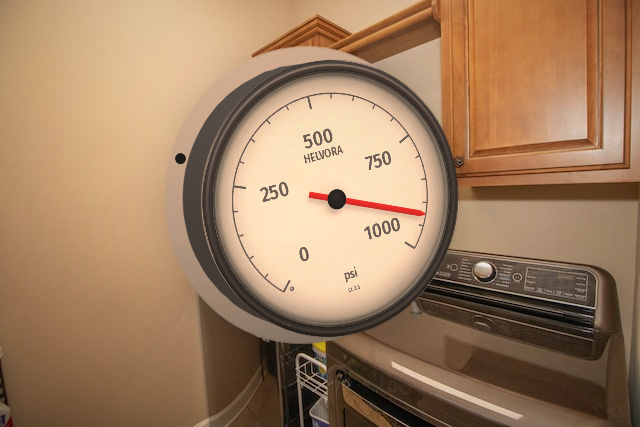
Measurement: 925 psi
